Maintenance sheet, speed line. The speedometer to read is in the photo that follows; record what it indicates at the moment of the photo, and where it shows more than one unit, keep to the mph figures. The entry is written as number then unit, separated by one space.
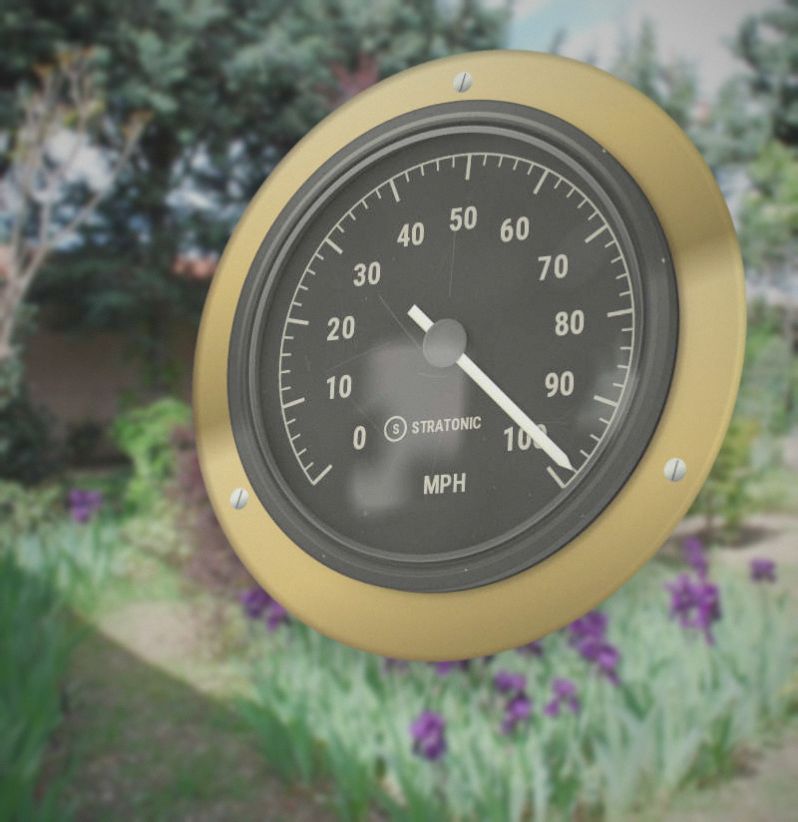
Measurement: 98 mph
